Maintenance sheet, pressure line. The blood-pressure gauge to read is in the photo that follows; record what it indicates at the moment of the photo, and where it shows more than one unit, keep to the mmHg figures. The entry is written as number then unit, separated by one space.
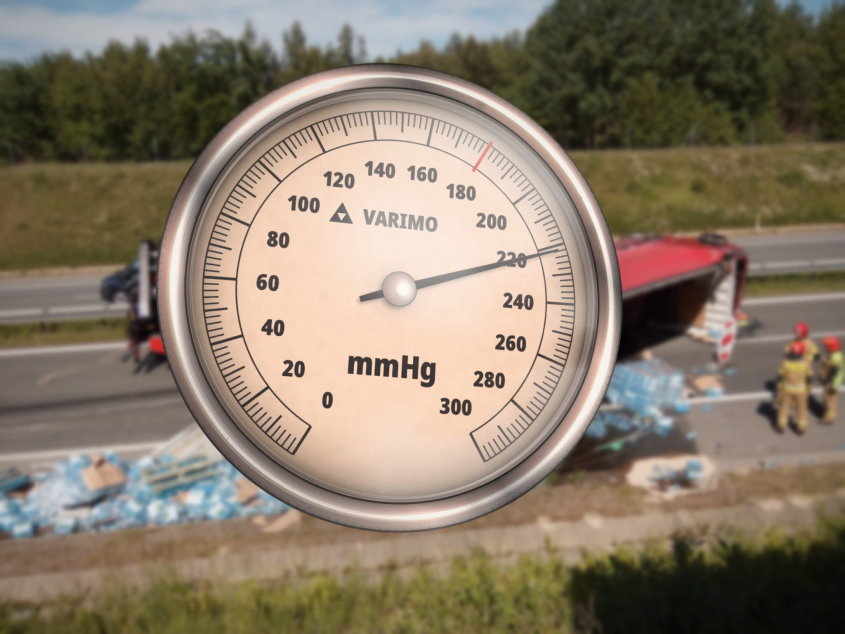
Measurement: 222 mmHg
